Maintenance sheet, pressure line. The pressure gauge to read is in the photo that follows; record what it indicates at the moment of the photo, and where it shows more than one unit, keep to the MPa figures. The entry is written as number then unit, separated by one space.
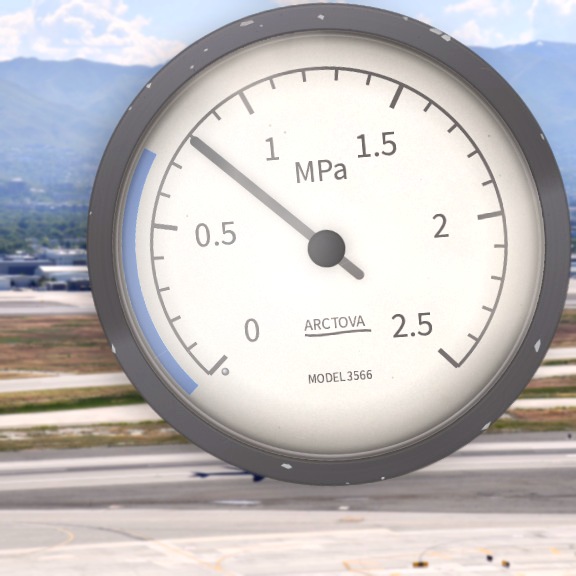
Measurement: 0.8 MPa
